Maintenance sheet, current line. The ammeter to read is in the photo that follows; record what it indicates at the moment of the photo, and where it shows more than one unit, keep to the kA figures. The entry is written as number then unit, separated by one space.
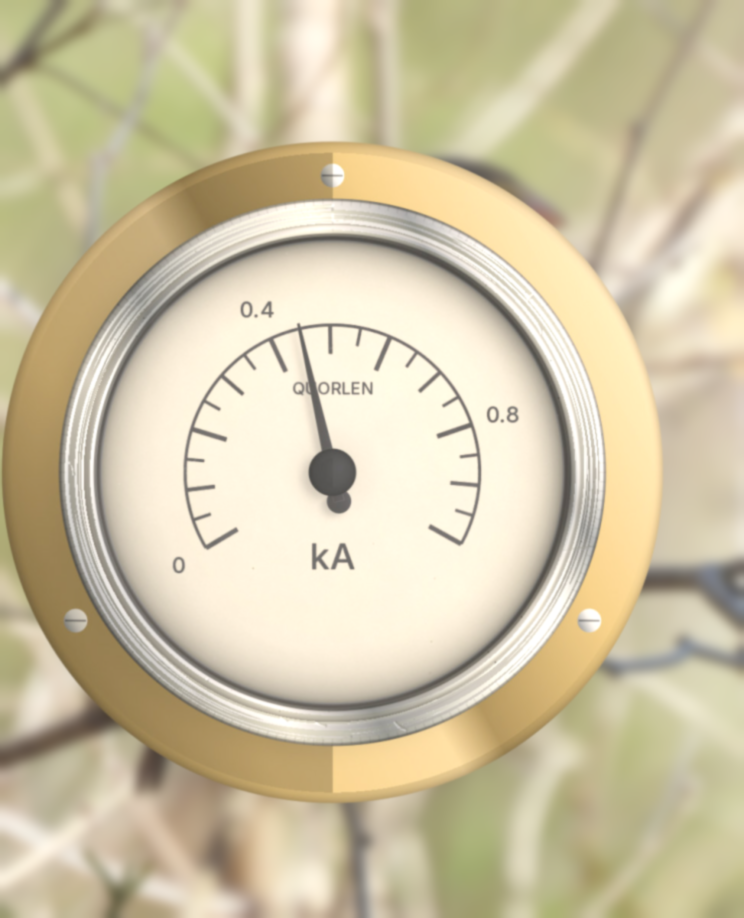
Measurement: 0.45 kA
